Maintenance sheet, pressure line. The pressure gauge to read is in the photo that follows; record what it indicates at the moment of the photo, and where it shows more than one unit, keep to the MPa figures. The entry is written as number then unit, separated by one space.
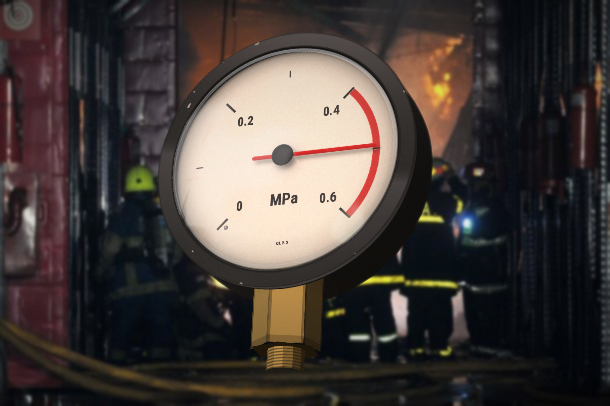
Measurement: 0.5 MPa
